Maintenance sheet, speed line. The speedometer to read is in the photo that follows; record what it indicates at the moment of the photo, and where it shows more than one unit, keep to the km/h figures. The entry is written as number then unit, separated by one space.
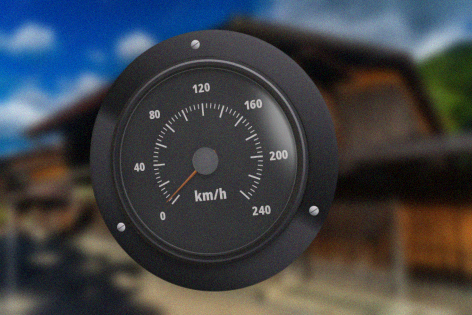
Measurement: 4 km/h
